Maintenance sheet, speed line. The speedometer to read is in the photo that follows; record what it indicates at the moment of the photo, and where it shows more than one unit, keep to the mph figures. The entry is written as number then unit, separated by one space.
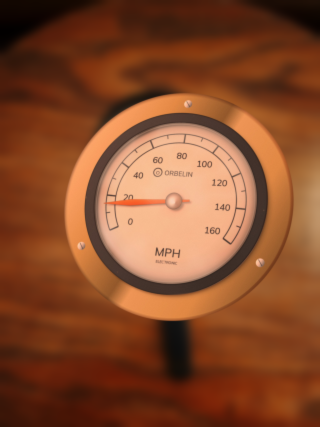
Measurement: 15 mph
